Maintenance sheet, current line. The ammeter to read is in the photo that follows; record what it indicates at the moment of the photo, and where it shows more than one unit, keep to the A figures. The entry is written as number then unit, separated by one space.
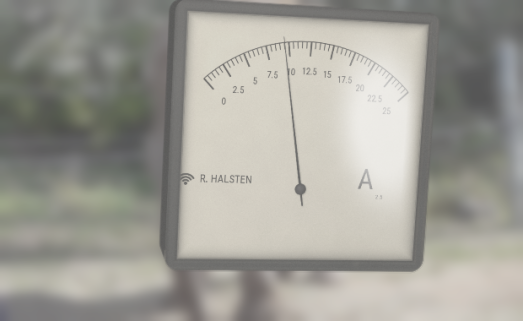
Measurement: 9.5 A
